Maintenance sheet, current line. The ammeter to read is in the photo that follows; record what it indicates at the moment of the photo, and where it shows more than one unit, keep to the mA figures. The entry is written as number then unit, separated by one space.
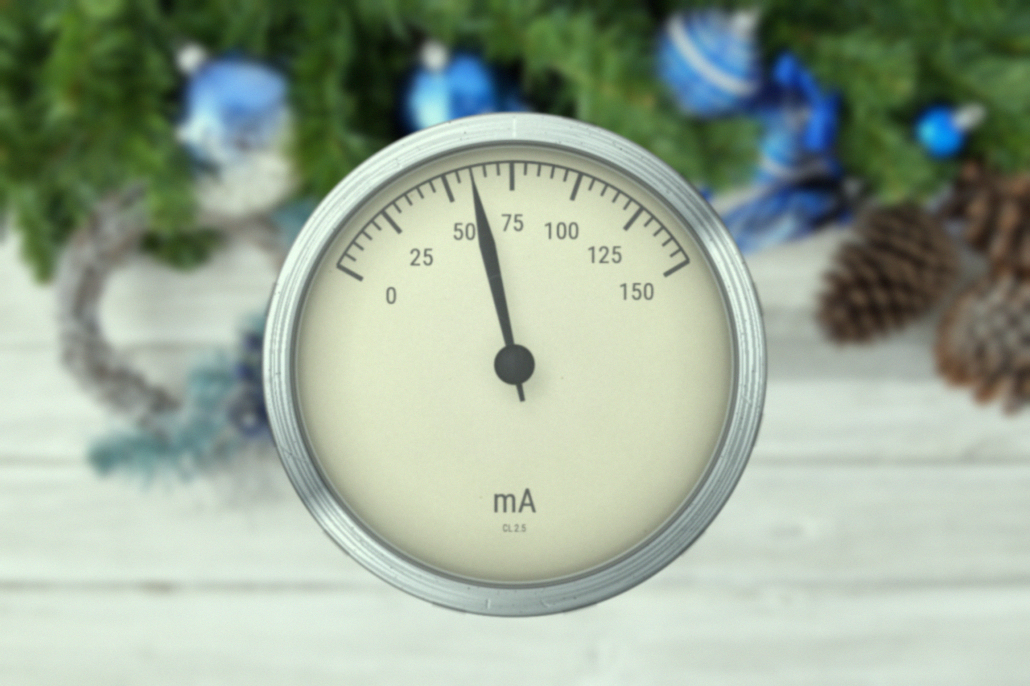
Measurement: 60 mA
